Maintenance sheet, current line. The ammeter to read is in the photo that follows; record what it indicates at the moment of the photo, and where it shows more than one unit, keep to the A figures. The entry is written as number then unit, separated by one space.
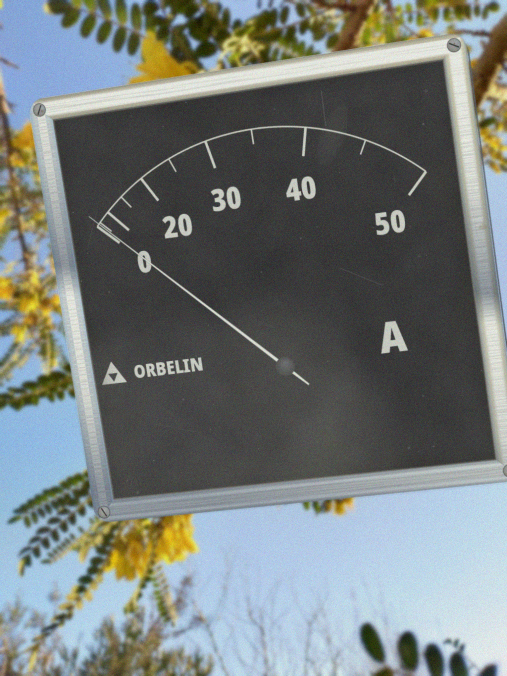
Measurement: 5 A
